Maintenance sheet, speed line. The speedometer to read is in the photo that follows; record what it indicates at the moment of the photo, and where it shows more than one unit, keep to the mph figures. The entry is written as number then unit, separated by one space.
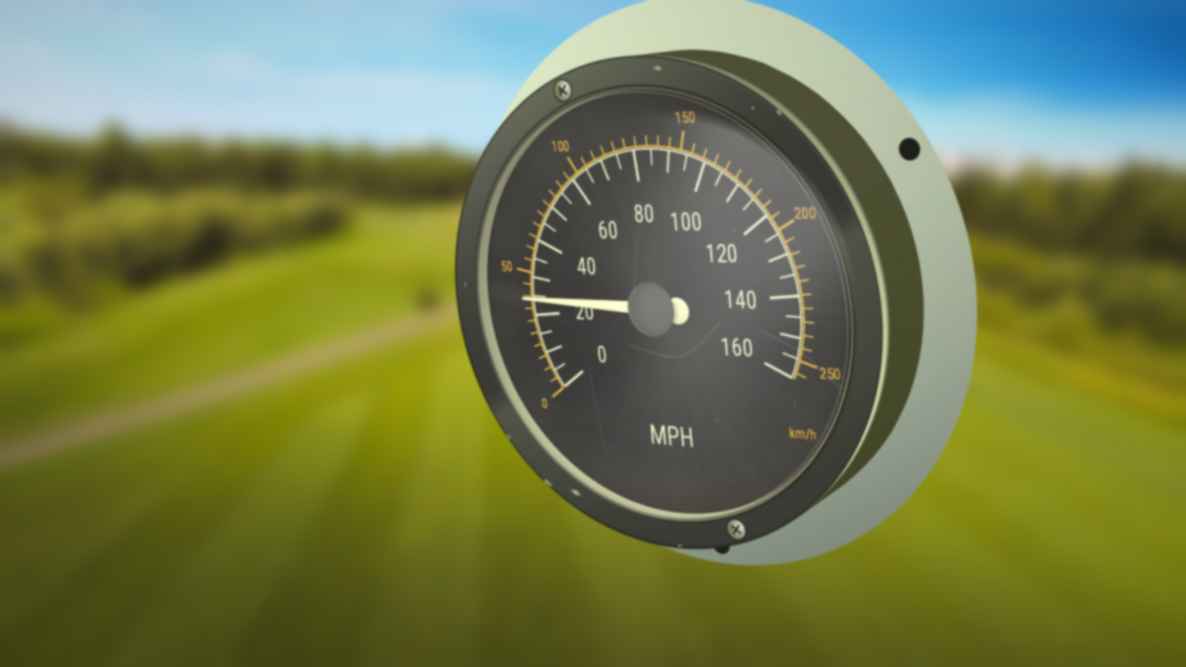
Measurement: 25 mph
